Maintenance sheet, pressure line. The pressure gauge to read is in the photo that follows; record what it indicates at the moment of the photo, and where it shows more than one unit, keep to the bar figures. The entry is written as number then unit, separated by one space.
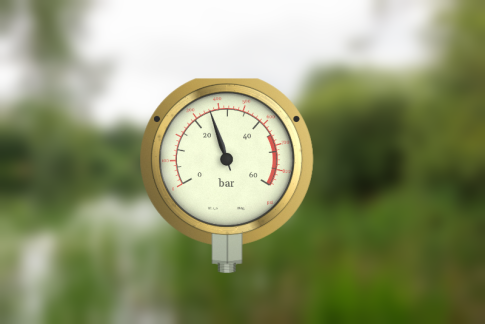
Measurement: 25 bar
